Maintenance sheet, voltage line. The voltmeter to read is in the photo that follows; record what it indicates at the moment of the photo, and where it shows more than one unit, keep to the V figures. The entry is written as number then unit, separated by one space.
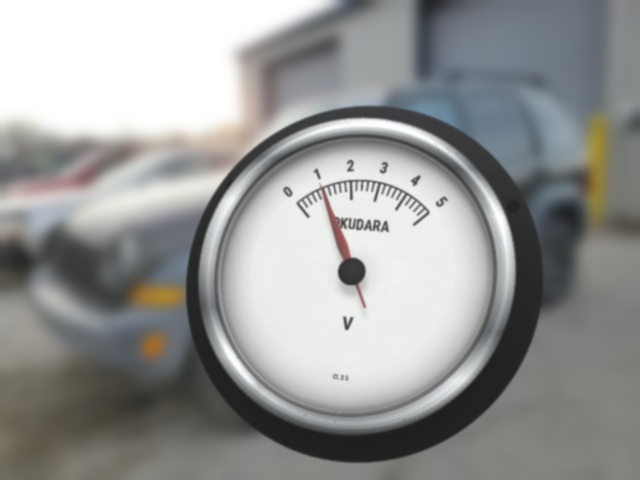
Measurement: 1 V
